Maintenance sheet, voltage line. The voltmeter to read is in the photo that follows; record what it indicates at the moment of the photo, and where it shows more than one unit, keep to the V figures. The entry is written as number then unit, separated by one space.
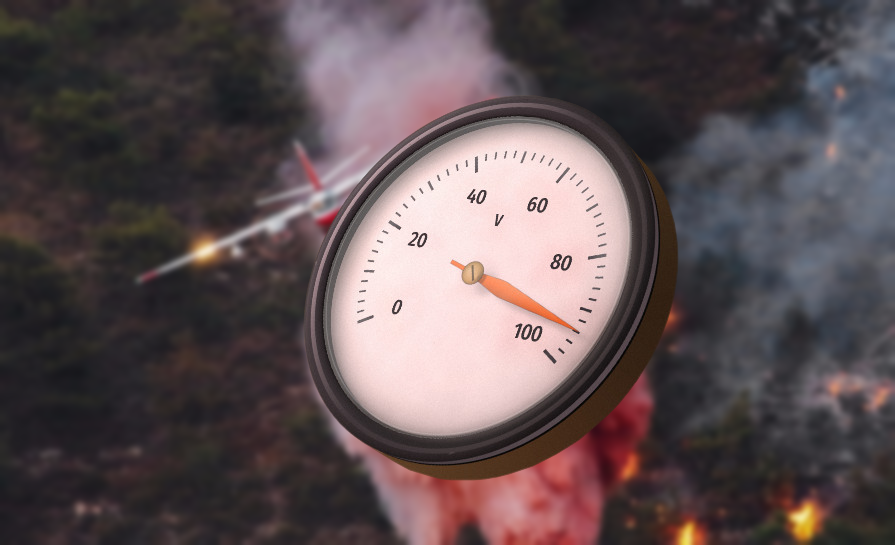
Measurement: 94 V
